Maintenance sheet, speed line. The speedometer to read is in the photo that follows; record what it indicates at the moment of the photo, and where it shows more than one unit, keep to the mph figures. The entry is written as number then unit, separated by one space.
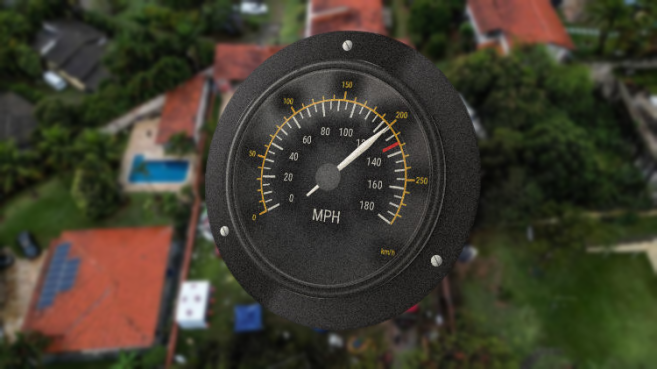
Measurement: 125 mph
